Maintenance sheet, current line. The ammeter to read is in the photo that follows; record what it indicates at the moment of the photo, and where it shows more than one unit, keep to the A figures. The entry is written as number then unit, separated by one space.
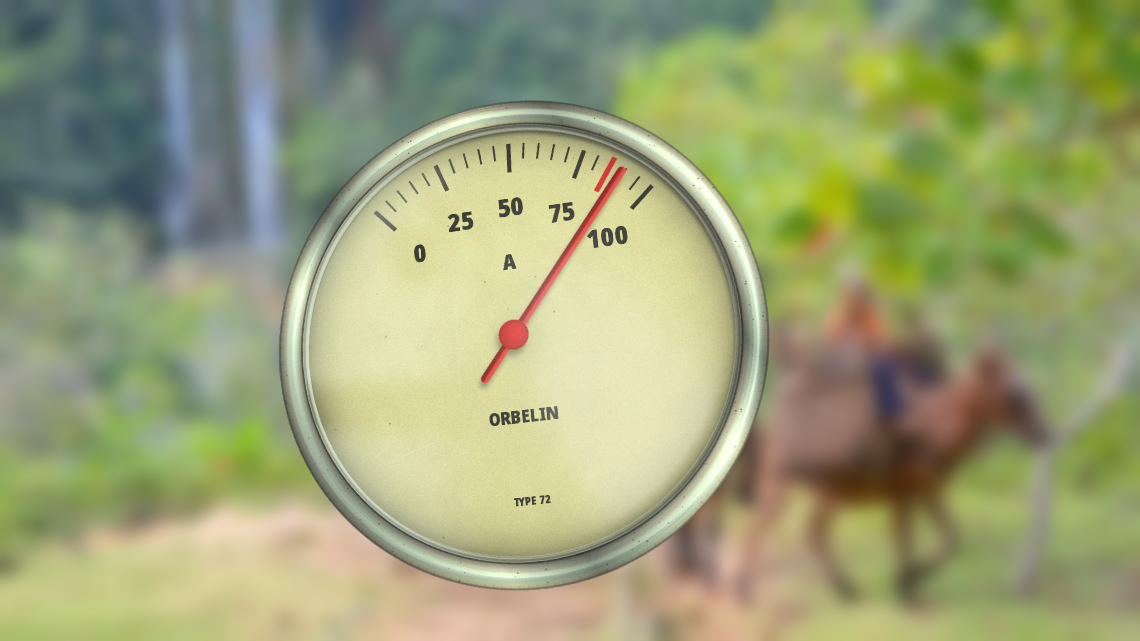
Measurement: 90 A
